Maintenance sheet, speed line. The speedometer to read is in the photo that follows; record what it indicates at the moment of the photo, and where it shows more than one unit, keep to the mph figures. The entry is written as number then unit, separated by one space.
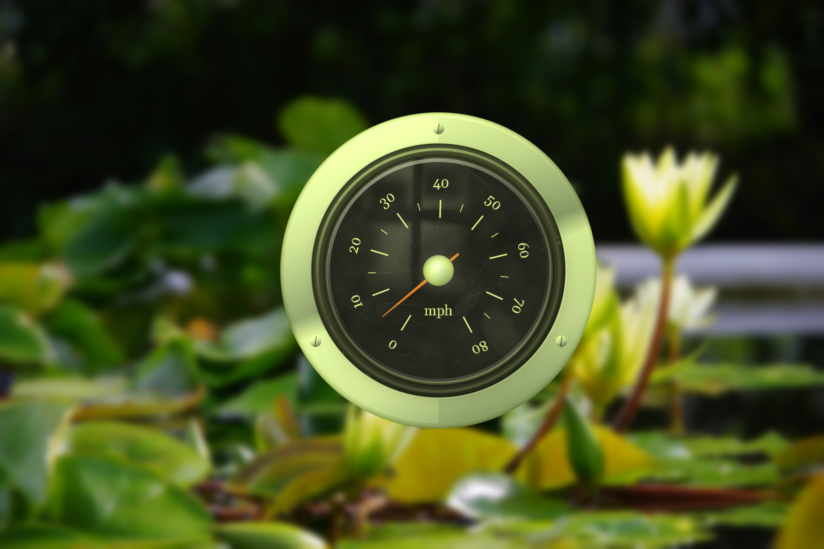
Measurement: 5 mph
